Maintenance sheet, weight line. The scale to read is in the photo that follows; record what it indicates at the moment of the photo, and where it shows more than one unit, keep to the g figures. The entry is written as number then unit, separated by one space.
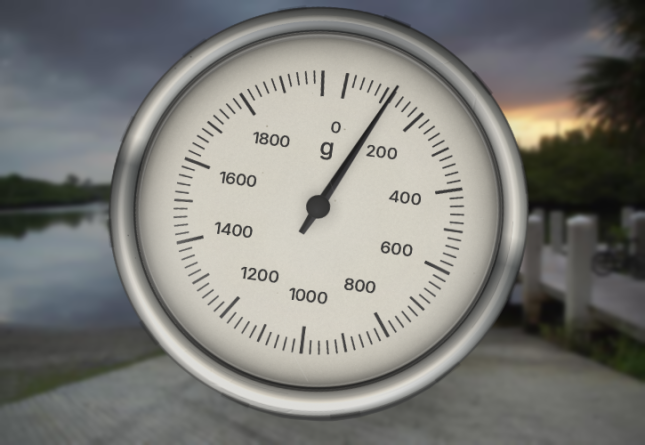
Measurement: 120 g
